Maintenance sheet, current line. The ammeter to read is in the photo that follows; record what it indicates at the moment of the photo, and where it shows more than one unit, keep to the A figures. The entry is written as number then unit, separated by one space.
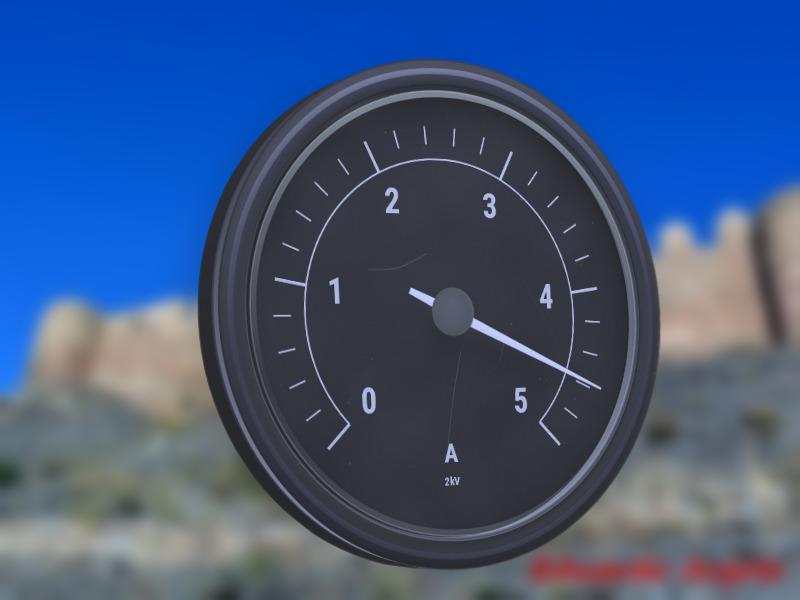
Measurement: 4.6 A
